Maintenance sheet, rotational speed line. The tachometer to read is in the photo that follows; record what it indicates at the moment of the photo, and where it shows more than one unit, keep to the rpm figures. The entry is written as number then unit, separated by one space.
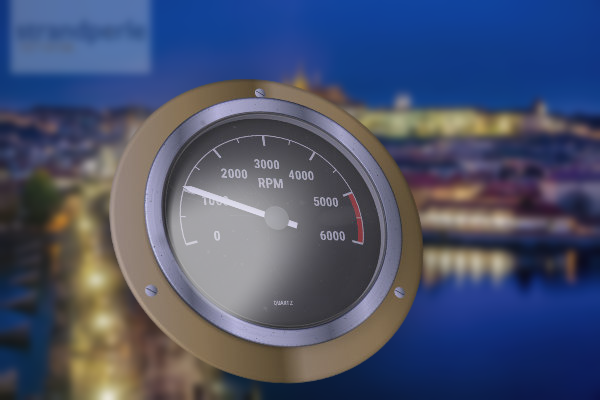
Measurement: 1000 rpm
